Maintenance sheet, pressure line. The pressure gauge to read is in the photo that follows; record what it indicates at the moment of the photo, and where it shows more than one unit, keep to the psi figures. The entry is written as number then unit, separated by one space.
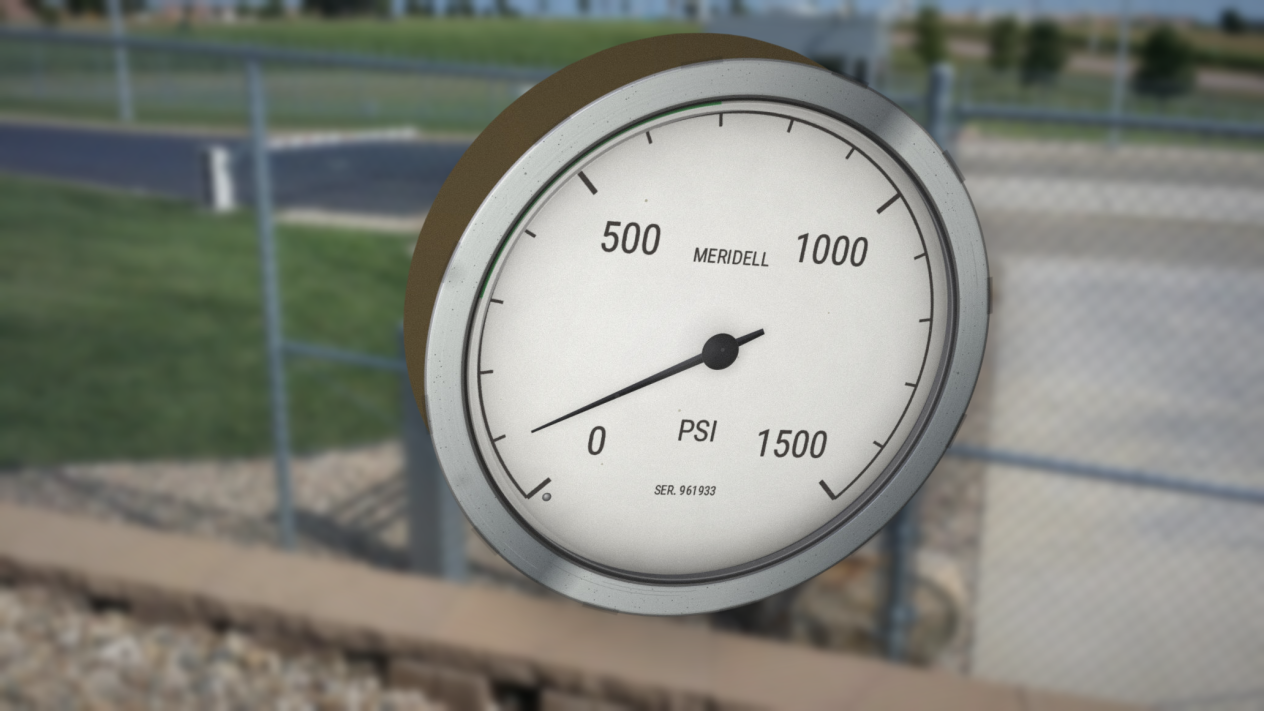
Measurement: 100 psi
